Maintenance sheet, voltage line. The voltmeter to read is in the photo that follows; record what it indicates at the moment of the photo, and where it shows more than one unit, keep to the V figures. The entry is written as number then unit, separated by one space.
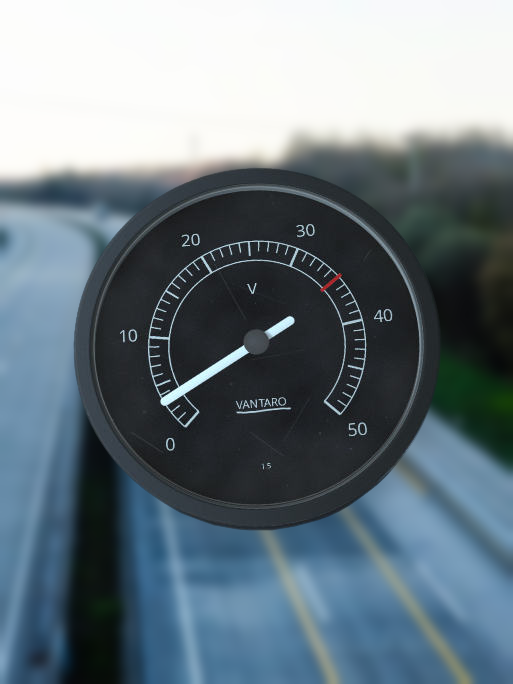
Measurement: 3 V
